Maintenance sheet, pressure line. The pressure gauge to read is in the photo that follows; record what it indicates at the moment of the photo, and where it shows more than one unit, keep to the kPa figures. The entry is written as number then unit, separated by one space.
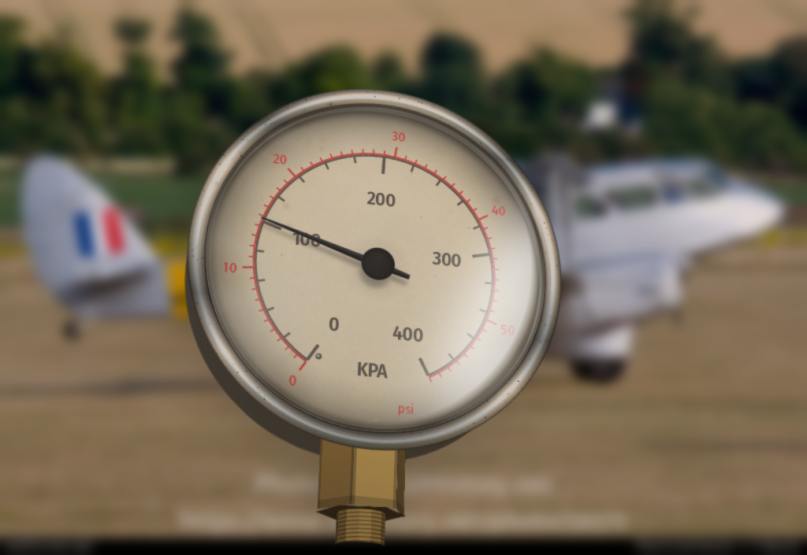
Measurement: 100 kPa
